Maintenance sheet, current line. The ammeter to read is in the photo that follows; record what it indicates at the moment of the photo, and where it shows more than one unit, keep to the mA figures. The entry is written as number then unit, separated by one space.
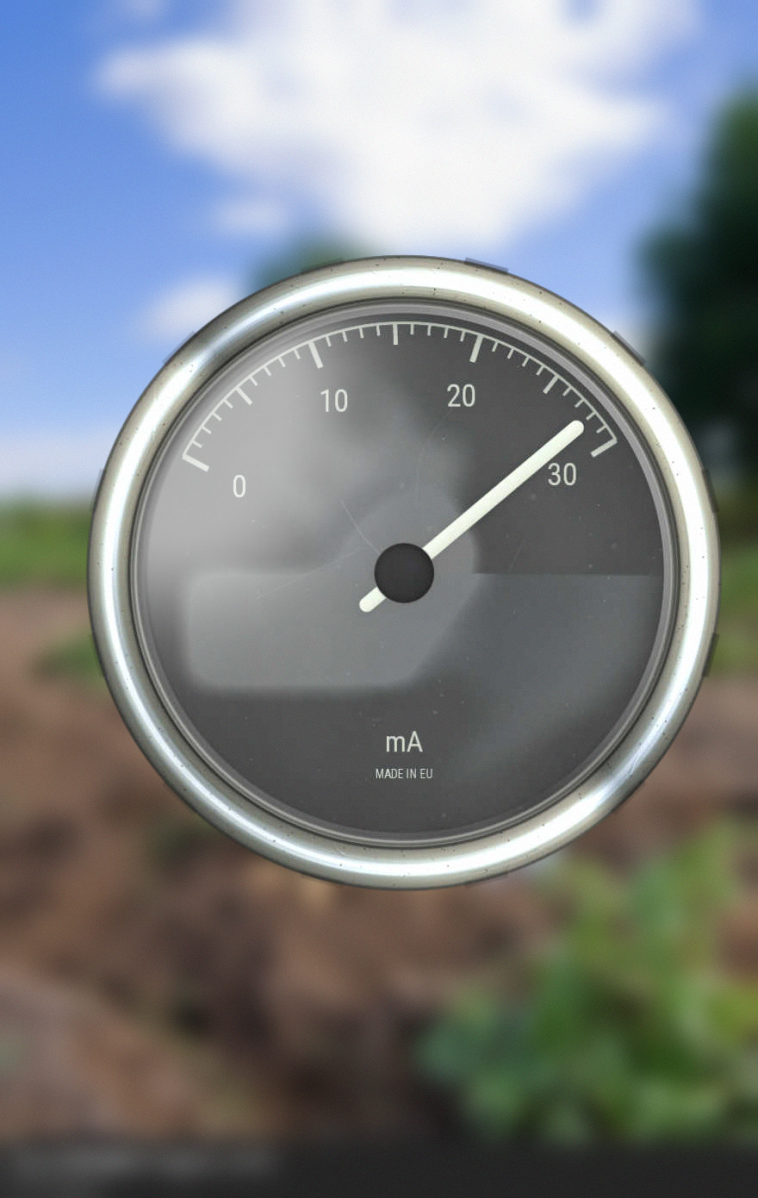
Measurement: 28 mA
